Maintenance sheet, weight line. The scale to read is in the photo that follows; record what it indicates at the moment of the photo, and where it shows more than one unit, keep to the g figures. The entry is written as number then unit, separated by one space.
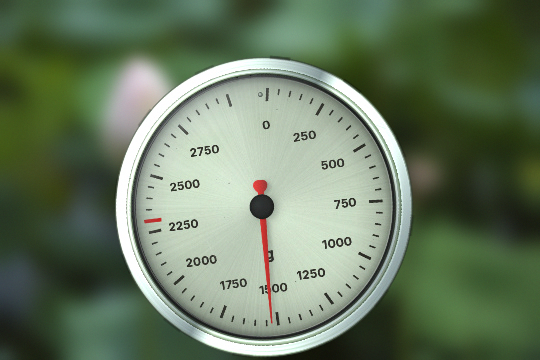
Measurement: 1525 g
